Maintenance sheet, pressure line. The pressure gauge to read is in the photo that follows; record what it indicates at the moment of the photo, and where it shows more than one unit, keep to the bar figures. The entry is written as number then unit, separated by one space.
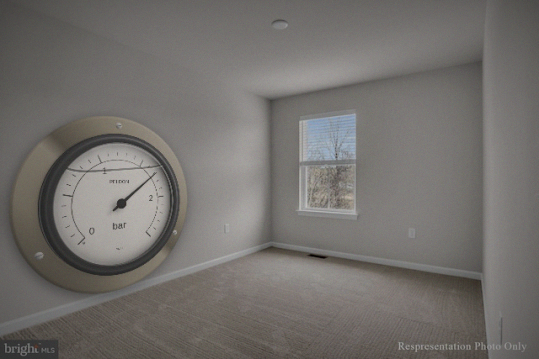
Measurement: 1.7 bar
